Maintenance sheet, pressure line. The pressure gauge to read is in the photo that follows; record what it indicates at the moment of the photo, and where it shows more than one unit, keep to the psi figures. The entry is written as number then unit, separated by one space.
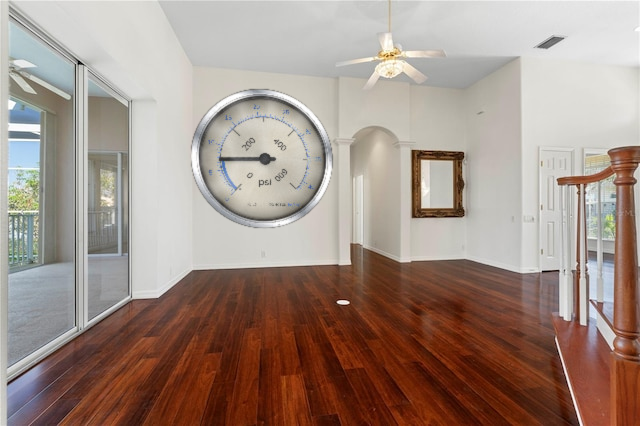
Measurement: 100 psi
